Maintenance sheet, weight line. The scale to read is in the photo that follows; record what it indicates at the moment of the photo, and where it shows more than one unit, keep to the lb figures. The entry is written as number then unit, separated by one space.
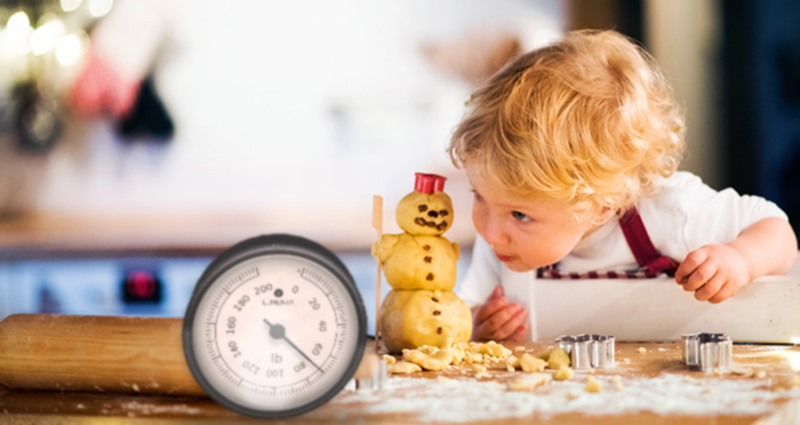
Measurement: 70 lb
